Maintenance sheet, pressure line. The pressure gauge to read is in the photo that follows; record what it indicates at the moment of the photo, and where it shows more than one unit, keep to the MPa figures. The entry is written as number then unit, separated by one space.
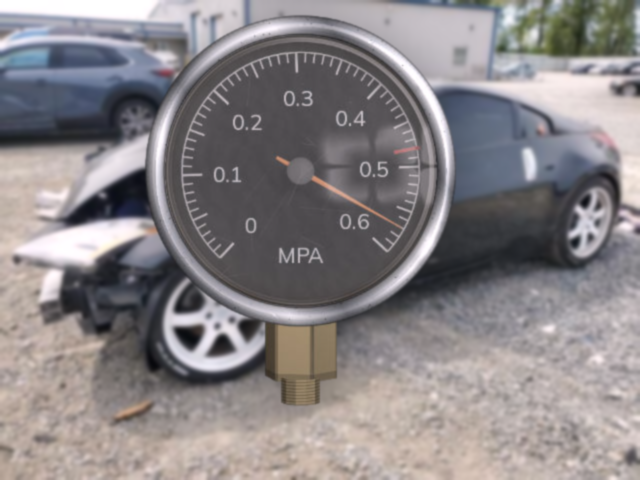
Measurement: 0.57 MPa
